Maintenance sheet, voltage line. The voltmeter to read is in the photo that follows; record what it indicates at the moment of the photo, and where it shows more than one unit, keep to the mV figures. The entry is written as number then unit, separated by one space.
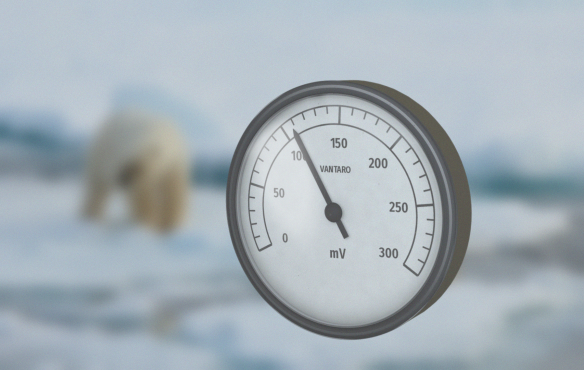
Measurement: 110 mV
